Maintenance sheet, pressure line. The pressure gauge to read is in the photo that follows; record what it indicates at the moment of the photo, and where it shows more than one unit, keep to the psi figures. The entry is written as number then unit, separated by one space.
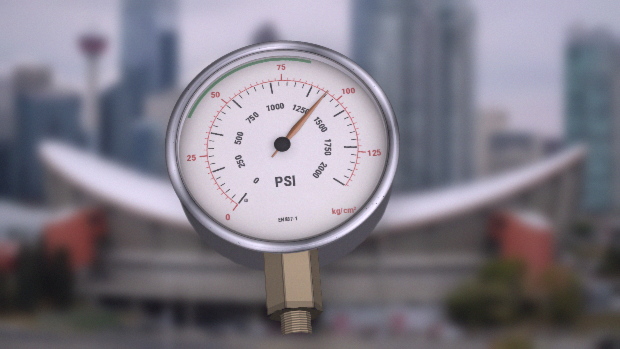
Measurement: 1350 psi
